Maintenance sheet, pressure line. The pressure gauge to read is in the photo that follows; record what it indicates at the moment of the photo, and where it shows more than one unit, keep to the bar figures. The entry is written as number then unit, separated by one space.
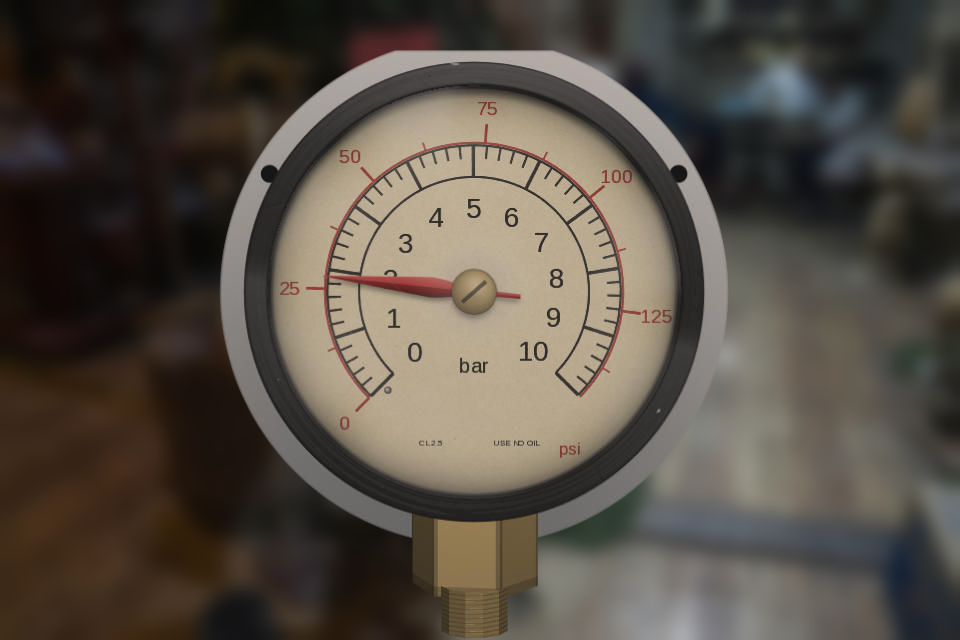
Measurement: 1.9 bar
